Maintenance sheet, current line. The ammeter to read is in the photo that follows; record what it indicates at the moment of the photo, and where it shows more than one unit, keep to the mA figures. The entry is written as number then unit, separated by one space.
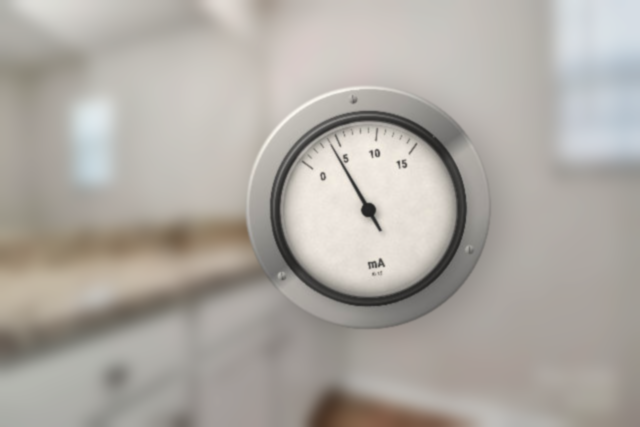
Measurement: 4 mA
